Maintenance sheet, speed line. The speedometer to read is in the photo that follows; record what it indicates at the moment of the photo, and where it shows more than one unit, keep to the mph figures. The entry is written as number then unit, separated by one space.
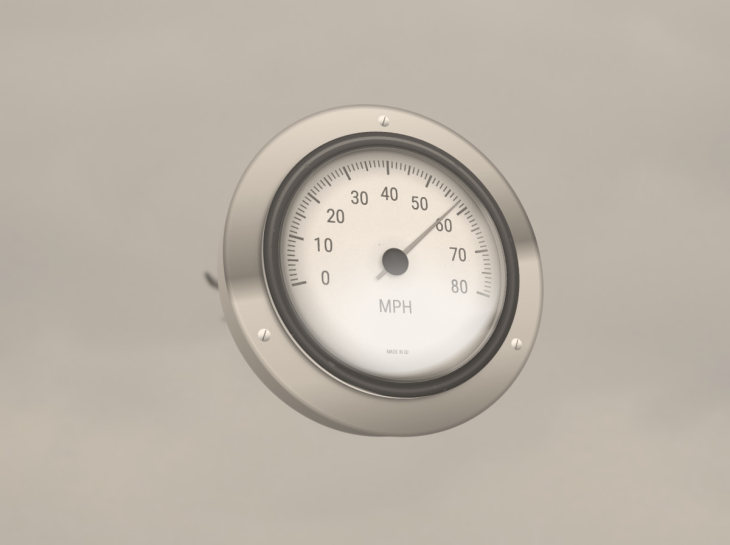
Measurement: 58 mph
